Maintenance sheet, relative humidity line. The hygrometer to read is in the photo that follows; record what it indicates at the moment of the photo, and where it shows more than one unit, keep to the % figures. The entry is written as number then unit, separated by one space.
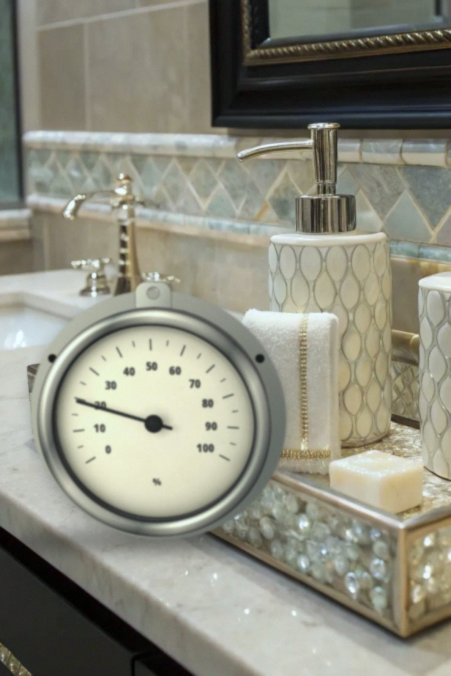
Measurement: 20 %
